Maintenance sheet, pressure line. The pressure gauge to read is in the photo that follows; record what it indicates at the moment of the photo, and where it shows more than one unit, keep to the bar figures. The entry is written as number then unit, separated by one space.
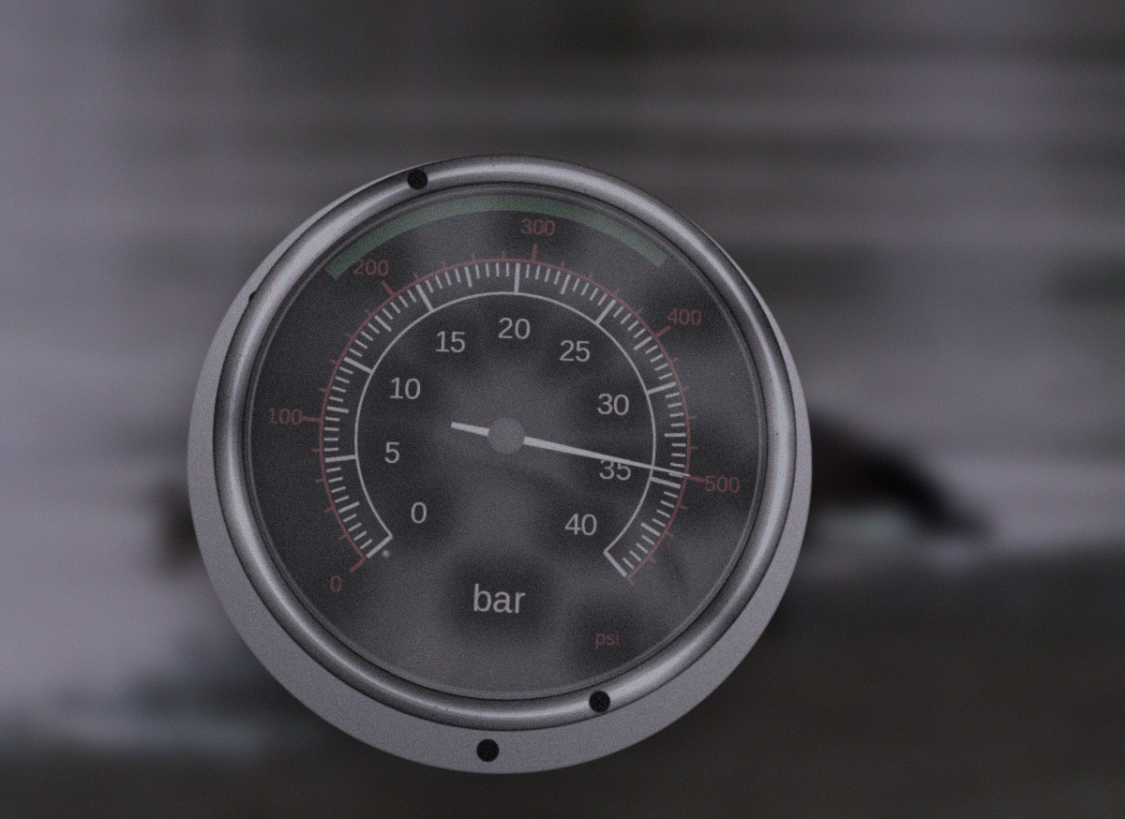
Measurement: 34.5 bar
